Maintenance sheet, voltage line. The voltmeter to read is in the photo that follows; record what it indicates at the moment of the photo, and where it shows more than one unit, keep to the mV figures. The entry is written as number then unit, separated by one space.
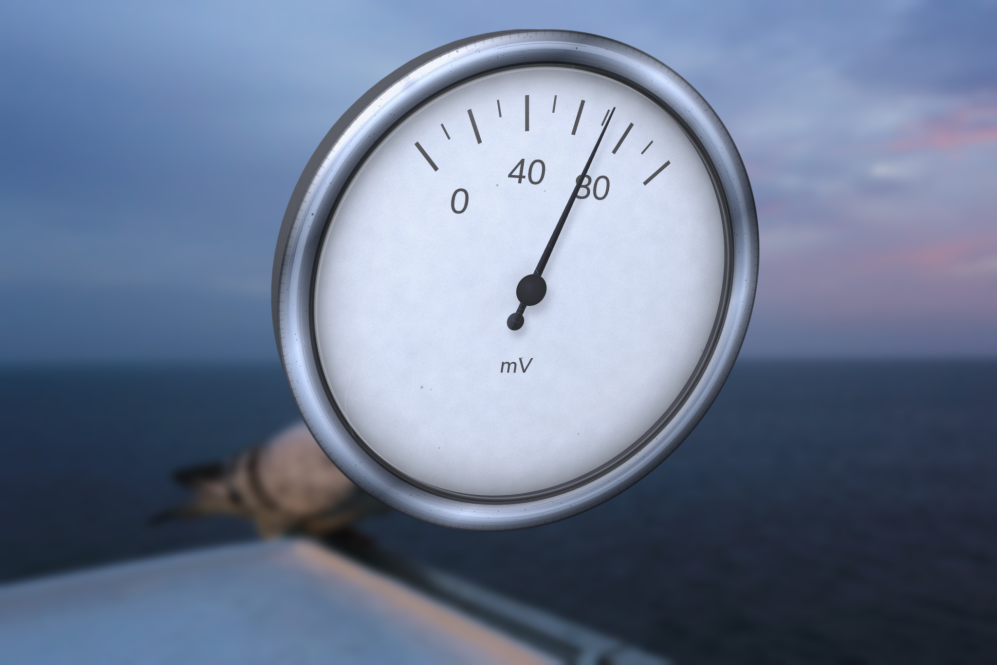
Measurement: 70 mV
